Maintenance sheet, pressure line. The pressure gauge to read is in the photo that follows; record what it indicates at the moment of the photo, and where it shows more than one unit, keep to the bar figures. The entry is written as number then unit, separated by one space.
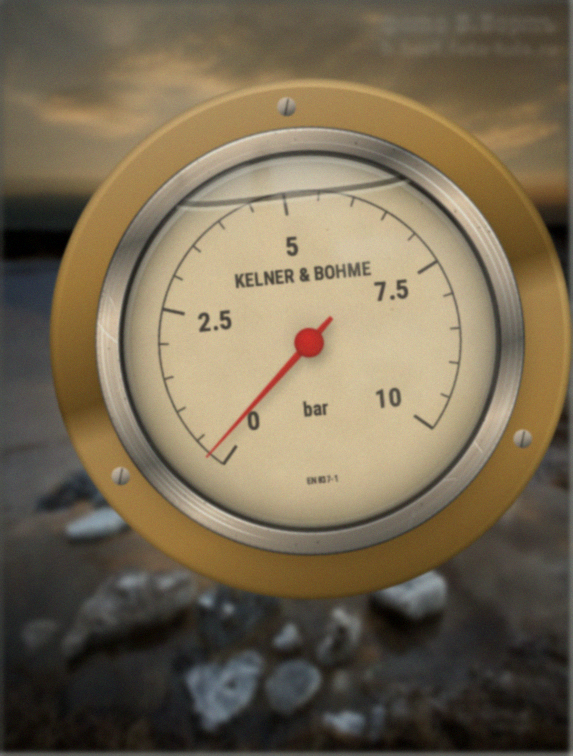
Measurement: 0.25 bar
